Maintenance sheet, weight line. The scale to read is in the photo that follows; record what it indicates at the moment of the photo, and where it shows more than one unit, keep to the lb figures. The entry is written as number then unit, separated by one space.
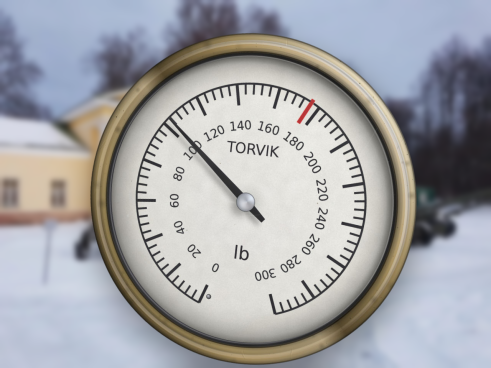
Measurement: 104 lb
